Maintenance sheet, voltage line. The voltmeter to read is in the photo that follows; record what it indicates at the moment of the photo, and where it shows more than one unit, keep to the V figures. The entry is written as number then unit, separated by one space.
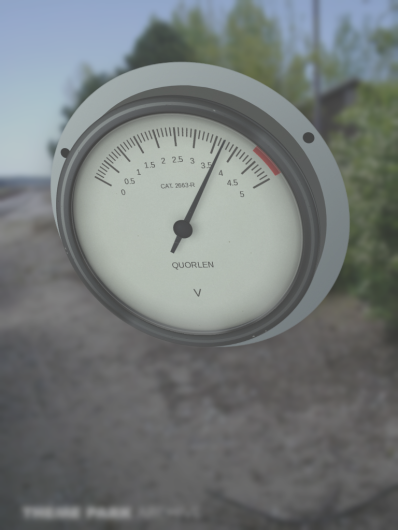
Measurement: 3.7 V
